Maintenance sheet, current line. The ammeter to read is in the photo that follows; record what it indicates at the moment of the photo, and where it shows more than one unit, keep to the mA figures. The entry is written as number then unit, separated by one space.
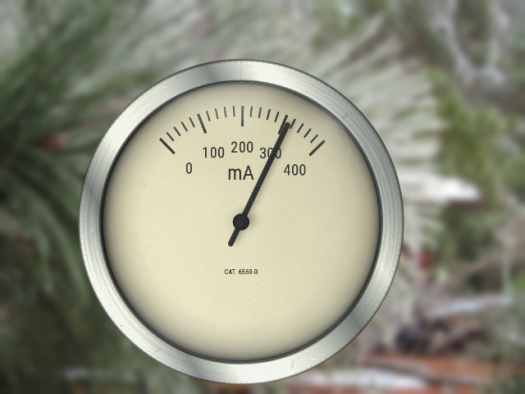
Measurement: 310 mA
